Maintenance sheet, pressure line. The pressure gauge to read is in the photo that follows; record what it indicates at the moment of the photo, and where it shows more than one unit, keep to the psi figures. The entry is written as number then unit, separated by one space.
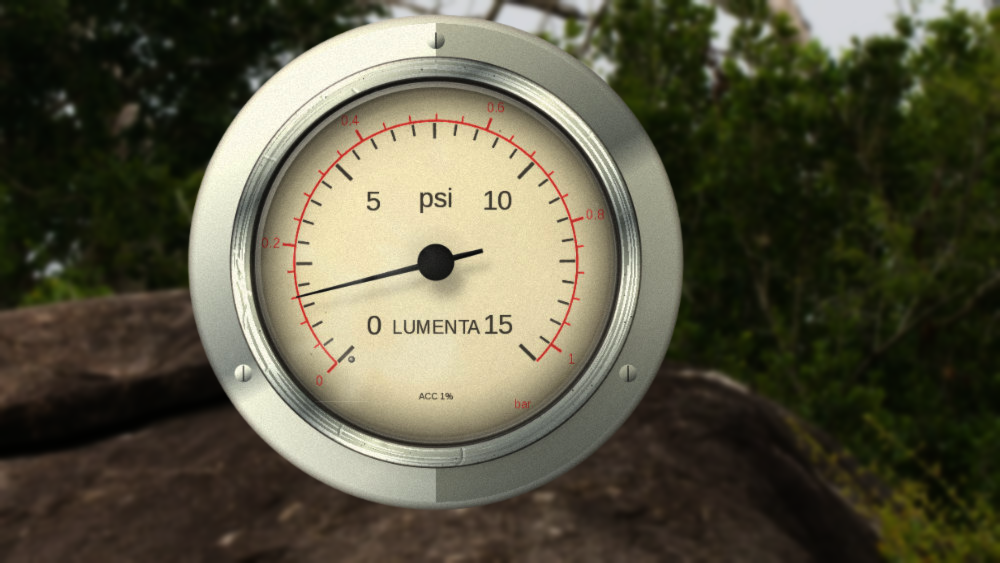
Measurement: 1.75 psi
